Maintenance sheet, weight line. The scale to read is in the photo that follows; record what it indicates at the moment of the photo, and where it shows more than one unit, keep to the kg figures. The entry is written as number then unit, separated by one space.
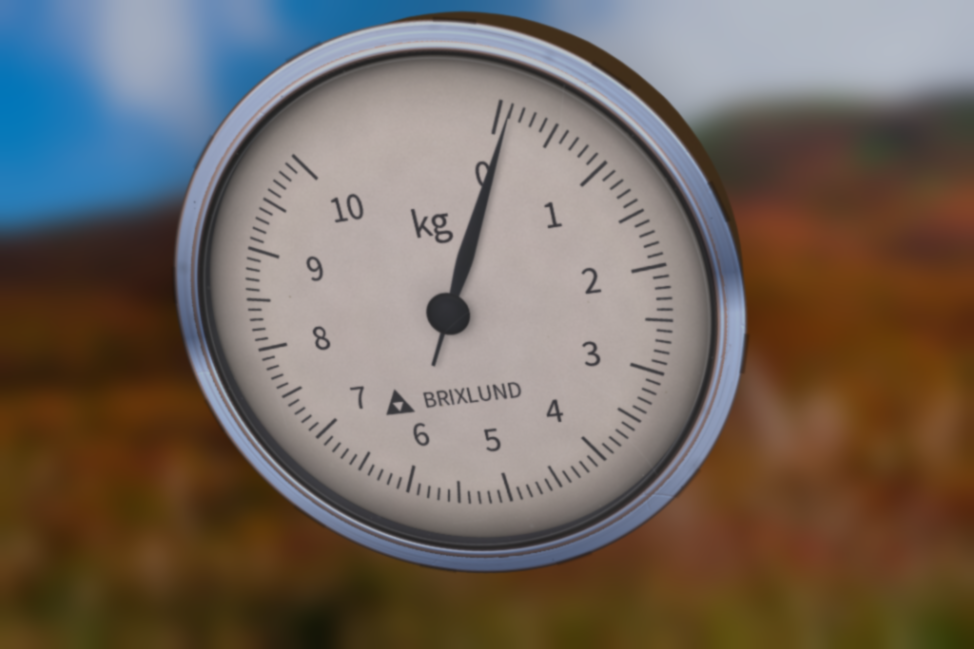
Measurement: 0.1 kg
